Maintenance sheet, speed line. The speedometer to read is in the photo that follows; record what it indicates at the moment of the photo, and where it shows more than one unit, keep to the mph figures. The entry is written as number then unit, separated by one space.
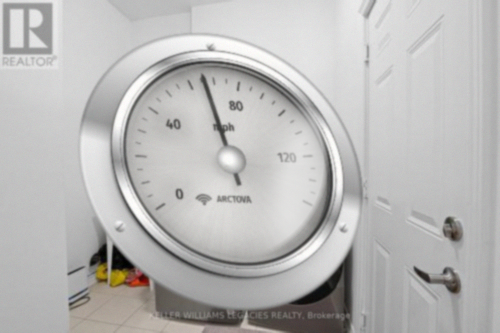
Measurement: 65 mph
